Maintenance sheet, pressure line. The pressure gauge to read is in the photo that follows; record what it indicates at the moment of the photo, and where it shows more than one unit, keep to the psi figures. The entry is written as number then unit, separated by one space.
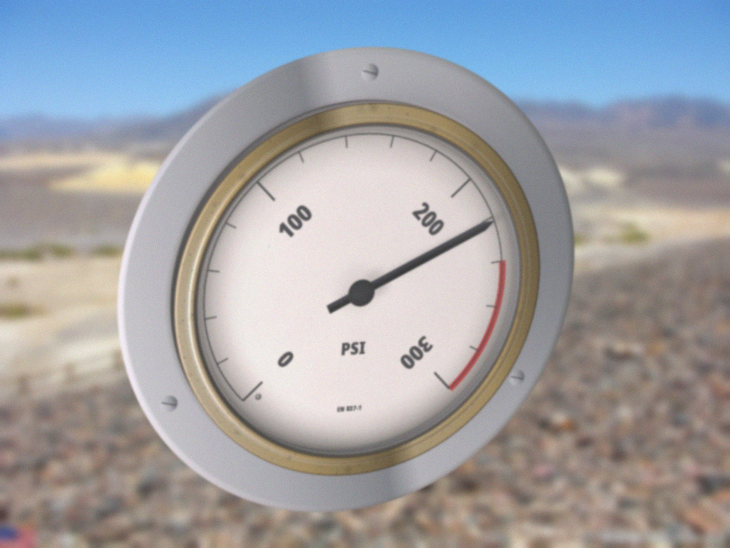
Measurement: 220 psi
